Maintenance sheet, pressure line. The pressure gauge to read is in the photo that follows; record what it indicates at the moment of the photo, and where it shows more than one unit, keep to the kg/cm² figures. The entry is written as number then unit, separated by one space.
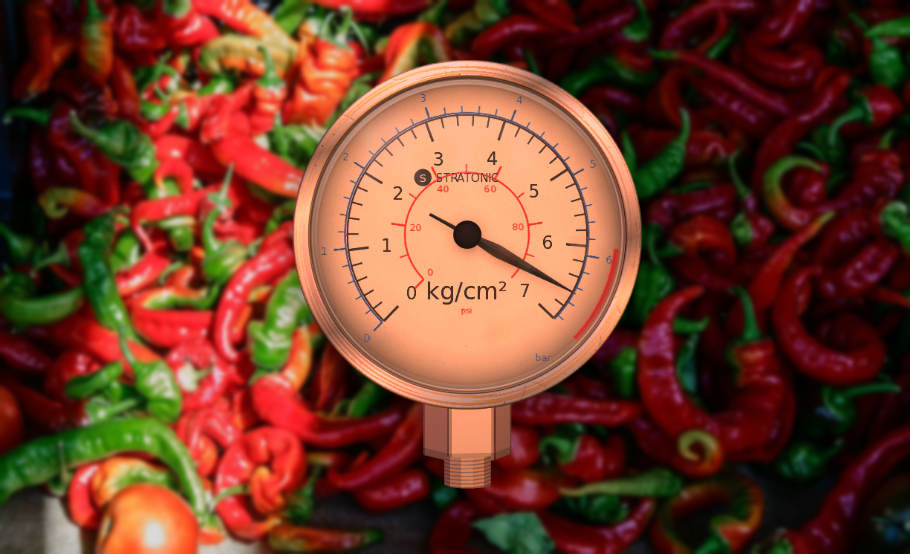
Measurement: 6.6 kg/cm²
